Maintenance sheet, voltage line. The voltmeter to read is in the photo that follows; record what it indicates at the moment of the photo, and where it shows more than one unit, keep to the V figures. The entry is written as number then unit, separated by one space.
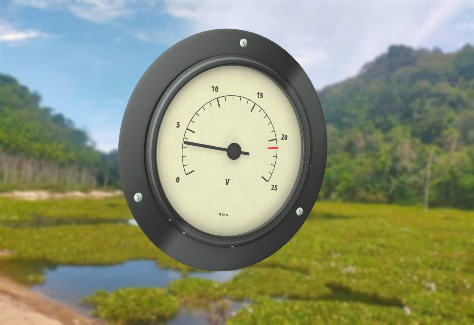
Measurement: 3.5 V
